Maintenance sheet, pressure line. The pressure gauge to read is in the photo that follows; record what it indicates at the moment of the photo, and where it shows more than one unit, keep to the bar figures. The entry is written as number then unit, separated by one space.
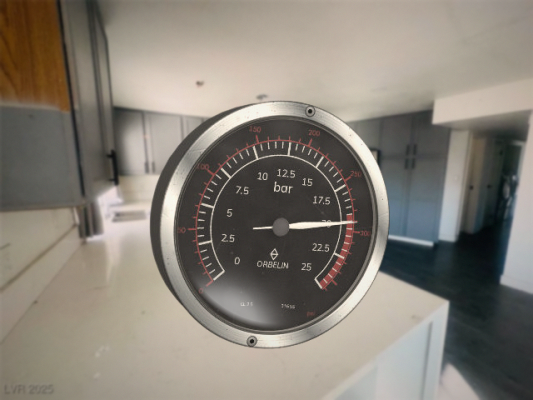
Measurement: 20 bar
